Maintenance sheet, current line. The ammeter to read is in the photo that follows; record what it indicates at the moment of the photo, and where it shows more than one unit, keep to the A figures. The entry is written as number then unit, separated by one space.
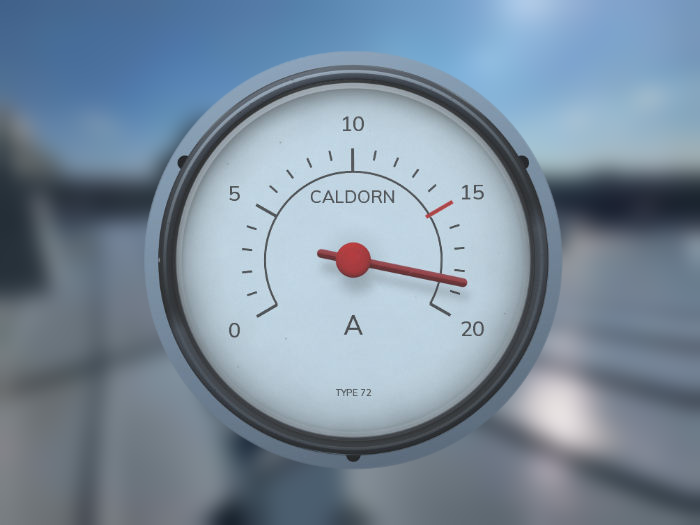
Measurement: 18.5 A
